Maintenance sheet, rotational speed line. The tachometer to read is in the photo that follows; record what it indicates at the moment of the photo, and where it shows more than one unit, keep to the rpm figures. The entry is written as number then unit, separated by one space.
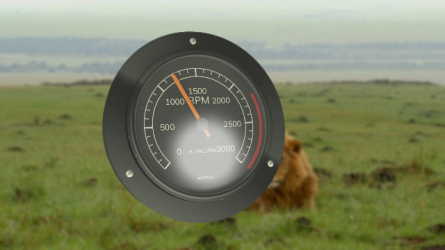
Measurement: 1200 rpm
